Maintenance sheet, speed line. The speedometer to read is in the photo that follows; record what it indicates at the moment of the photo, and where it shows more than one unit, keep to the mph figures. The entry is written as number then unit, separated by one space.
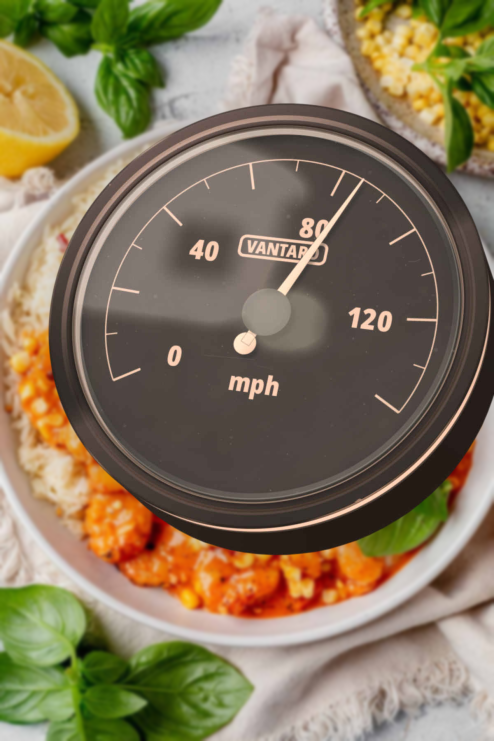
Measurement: 85 mph
